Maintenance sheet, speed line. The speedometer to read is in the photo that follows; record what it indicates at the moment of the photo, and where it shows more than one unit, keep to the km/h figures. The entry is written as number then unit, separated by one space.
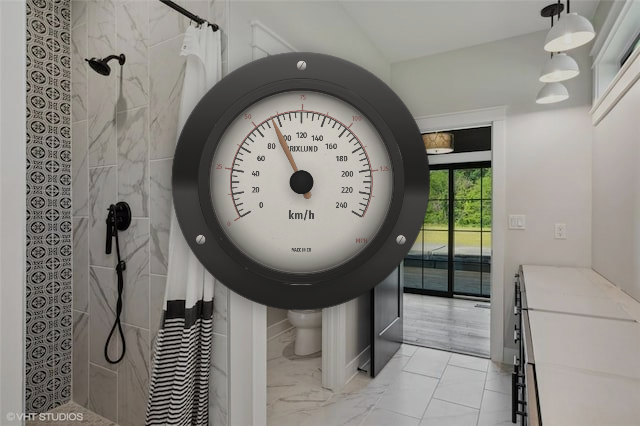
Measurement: 95 km/h
